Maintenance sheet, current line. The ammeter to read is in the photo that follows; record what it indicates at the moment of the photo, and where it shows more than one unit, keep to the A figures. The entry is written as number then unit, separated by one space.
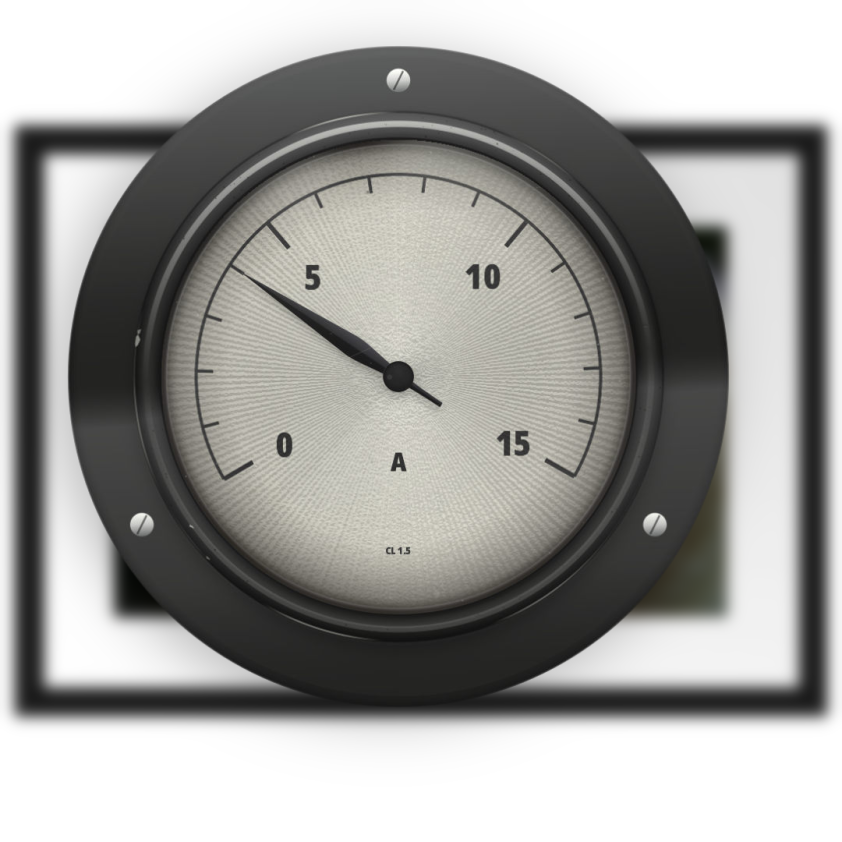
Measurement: 4 A
